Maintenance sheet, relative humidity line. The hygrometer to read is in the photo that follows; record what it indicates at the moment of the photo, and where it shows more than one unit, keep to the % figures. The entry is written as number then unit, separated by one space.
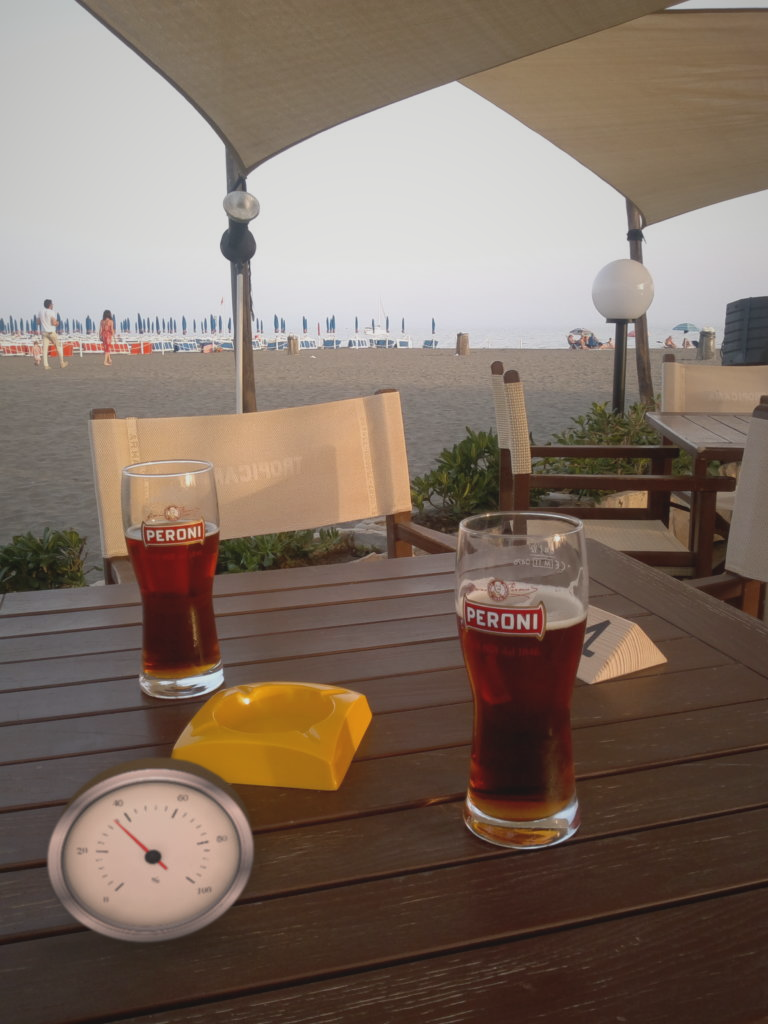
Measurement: 36 %
